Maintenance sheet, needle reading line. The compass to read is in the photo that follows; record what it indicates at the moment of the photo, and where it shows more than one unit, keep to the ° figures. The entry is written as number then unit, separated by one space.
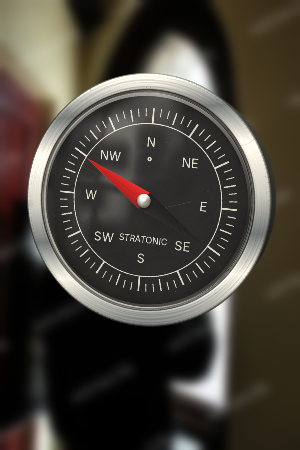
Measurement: 300 °
